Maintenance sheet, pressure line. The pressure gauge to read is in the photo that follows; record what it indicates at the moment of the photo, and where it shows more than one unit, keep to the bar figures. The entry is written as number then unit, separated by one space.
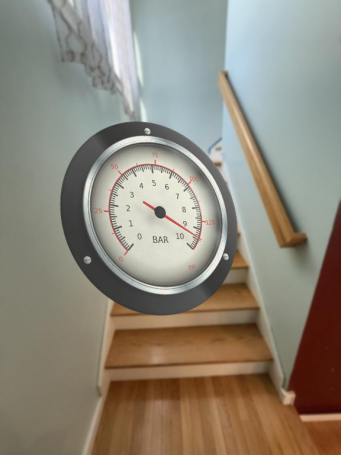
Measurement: 9.5 bar
